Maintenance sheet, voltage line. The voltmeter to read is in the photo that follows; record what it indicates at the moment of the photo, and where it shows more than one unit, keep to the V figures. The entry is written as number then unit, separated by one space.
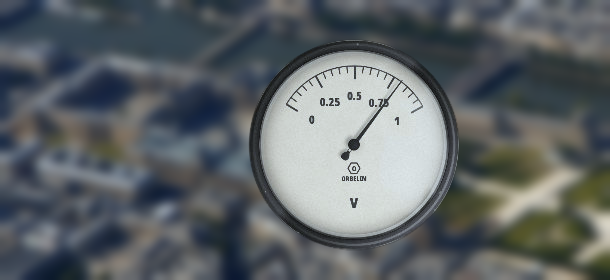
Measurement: 0.8 V
